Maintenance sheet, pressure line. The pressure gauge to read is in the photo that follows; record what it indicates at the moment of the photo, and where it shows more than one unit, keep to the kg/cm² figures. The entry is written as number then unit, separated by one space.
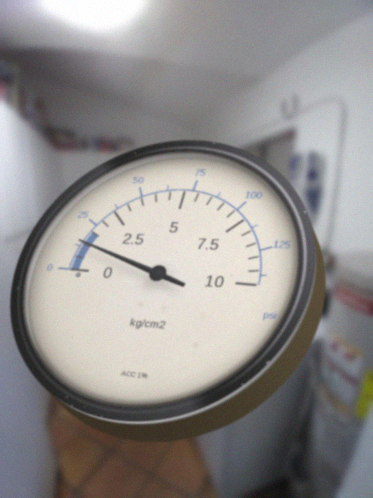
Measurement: 1 kg/cm²
